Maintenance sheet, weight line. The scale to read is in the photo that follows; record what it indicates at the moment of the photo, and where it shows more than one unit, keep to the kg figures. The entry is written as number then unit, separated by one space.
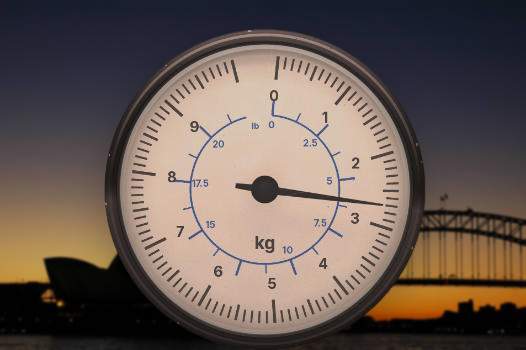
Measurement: 2.7 kg
